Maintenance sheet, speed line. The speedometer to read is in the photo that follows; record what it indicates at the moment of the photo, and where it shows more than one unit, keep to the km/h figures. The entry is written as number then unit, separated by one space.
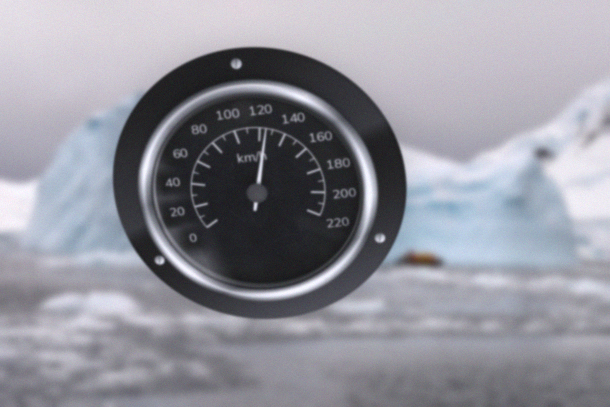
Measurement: 125 km/h
